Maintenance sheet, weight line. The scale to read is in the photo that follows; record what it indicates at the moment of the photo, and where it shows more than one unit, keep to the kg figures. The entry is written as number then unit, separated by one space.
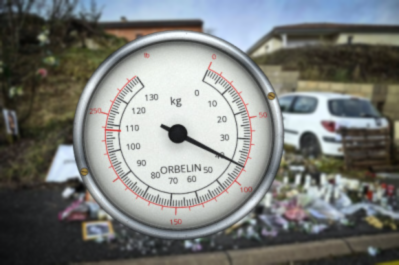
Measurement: 40 kg
